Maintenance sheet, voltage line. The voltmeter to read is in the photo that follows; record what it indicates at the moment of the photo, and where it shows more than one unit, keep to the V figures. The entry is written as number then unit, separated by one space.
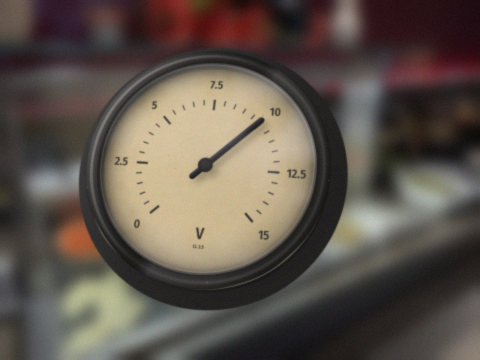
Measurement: 10 V
